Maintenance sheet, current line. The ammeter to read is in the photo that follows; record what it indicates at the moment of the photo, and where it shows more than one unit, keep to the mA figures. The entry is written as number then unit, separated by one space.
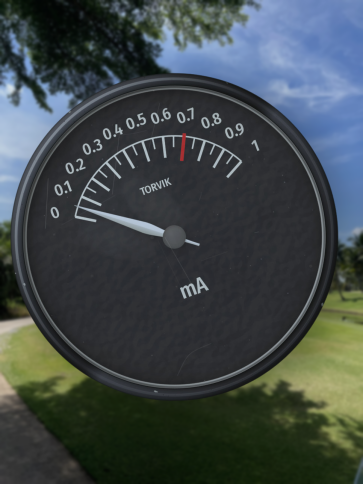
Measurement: 0.05 mA
